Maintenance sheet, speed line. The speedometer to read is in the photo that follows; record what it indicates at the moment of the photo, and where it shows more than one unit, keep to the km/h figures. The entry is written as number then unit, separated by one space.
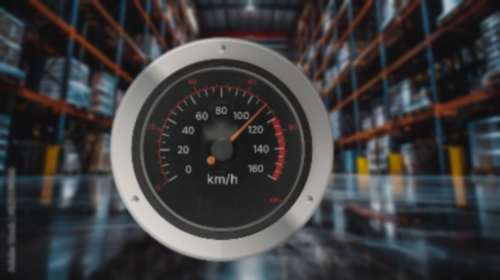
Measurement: 110 km/h
